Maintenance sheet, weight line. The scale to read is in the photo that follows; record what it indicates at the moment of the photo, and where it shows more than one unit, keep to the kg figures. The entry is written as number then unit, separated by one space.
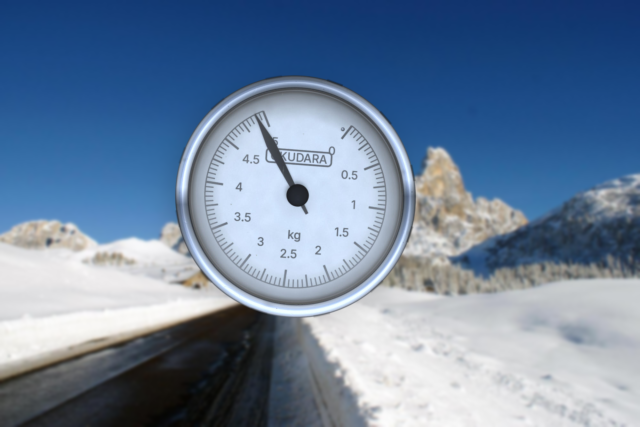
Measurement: 4.9 kg
